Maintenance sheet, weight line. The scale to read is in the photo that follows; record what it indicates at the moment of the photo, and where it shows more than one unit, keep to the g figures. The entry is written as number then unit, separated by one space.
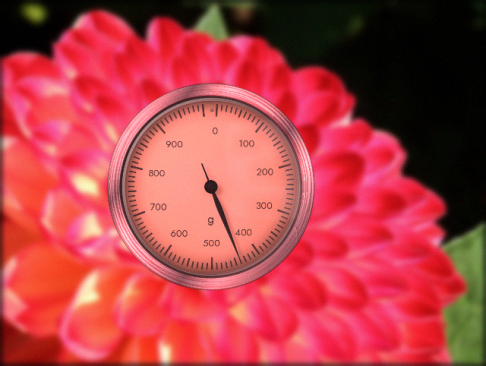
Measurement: 440 g
